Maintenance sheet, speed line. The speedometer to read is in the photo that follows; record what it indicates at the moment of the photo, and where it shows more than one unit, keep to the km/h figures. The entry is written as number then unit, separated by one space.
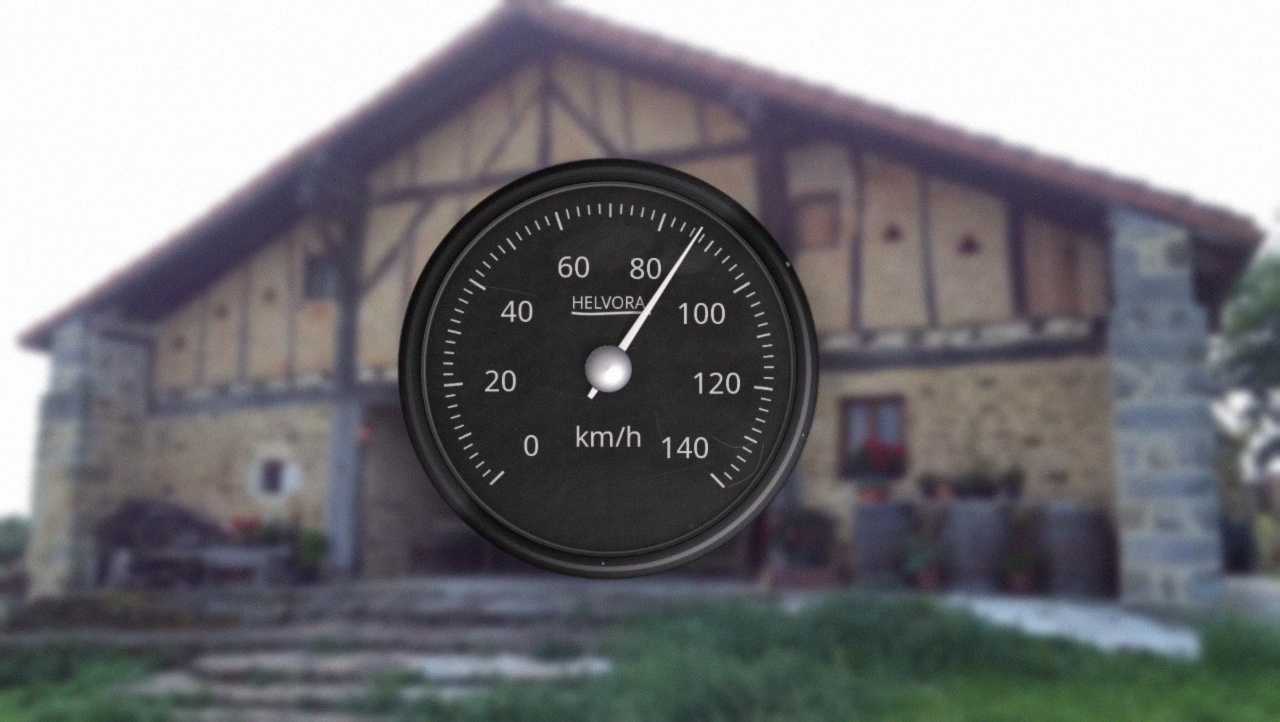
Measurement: 87 km/h
